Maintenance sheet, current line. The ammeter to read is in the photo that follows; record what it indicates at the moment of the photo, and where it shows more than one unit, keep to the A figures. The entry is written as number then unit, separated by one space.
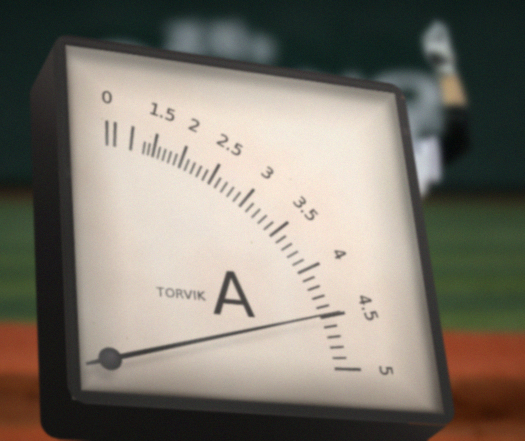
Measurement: 4.5 A
